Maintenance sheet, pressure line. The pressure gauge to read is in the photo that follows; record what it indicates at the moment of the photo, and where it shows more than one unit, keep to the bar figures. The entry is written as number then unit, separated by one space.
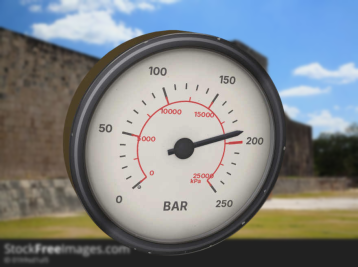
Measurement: 190 bar
